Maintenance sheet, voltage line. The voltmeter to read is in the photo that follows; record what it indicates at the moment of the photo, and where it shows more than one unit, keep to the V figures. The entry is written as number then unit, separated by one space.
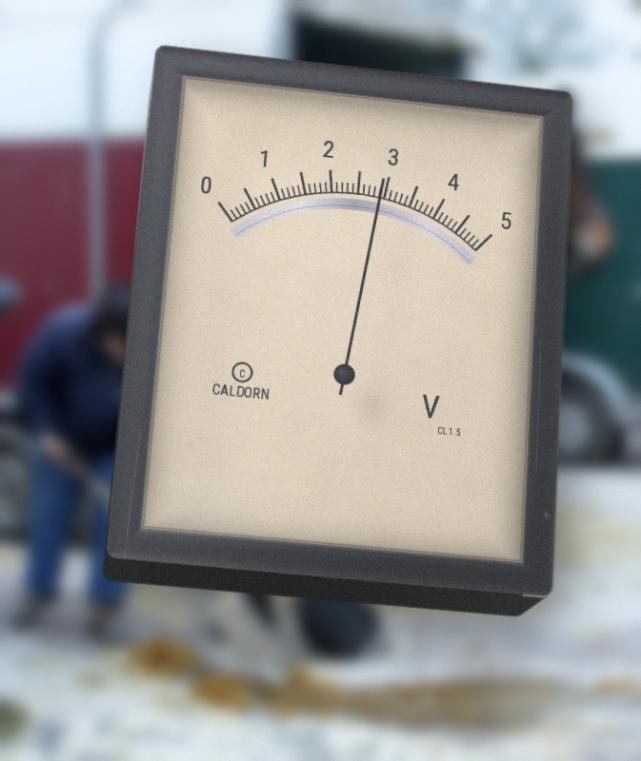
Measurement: 2.9 V
